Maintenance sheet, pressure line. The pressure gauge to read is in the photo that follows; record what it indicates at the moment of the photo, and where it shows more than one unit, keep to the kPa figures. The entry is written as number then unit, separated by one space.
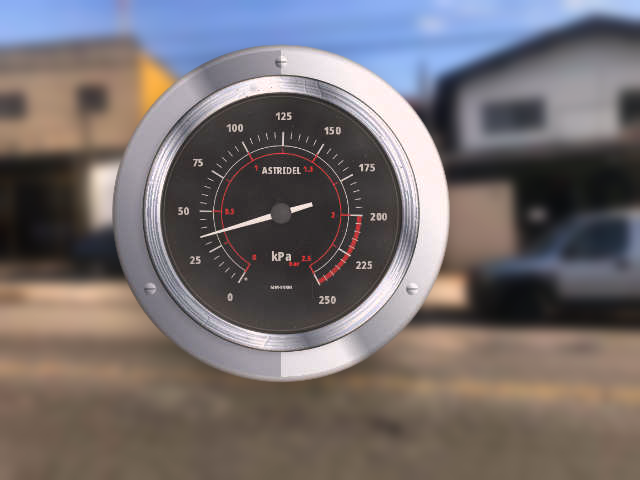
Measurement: 35 kPa
